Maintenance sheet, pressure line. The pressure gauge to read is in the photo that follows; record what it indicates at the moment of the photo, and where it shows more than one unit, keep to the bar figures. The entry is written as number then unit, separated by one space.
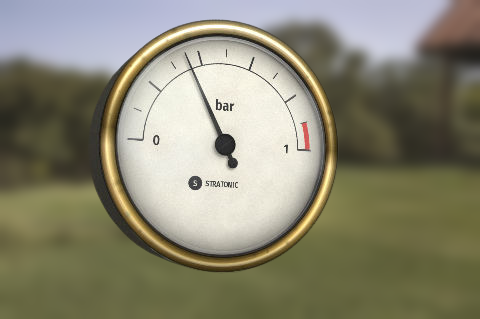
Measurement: 0.35 bar
